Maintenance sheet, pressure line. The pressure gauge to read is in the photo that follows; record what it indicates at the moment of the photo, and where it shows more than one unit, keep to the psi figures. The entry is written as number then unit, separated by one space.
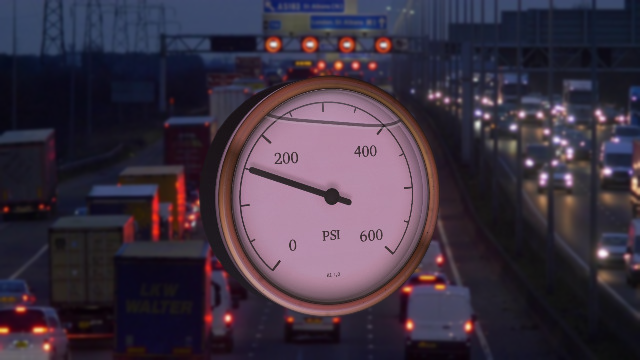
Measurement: 150 psi
